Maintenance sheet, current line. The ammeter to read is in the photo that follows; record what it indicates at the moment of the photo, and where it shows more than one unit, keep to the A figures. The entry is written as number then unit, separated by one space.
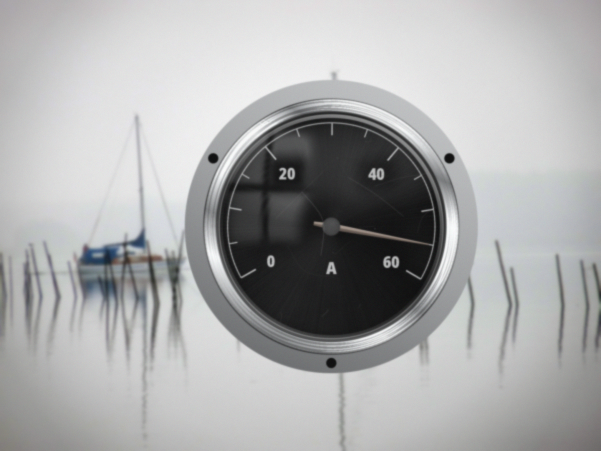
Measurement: 55 A
